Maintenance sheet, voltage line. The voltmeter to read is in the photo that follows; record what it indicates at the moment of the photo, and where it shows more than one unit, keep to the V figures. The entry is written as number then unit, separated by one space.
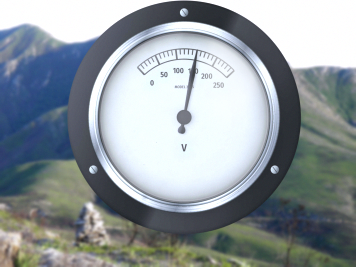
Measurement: 150 V
